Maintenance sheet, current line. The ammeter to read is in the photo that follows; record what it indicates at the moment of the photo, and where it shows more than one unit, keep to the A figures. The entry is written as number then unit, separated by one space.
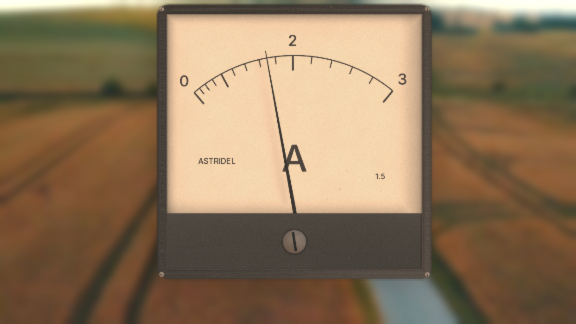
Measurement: 1.7 A
